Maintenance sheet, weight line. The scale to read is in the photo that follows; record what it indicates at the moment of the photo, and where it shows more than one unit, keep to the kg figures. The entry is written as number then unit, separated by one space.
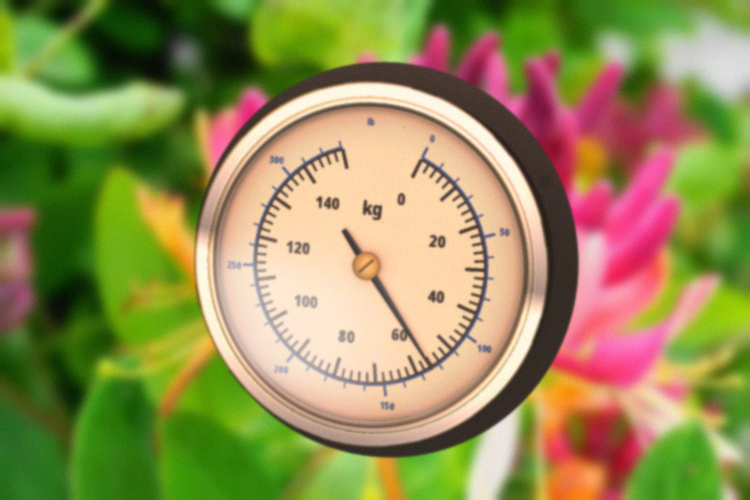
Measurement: 56 kg
